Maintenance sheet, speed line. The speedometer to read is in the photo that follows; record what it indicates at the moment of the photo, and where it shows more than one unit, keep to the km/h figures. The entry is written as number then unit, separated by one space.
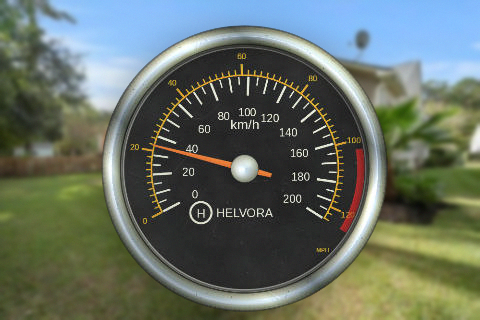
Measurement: 35 km/h
